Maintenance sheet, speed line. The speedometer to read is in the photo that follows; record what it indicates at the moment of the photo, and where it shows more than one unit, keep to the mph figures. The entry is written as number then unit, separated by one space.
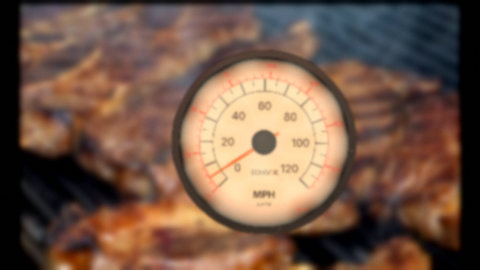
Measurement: 5 mph
